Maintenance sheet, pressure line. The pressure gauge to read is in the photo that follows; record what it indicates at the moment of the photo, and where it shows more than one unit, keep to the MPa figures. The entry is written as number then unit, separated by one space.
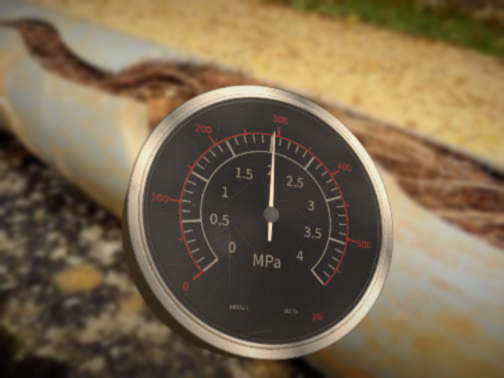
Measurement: 2 MPa
